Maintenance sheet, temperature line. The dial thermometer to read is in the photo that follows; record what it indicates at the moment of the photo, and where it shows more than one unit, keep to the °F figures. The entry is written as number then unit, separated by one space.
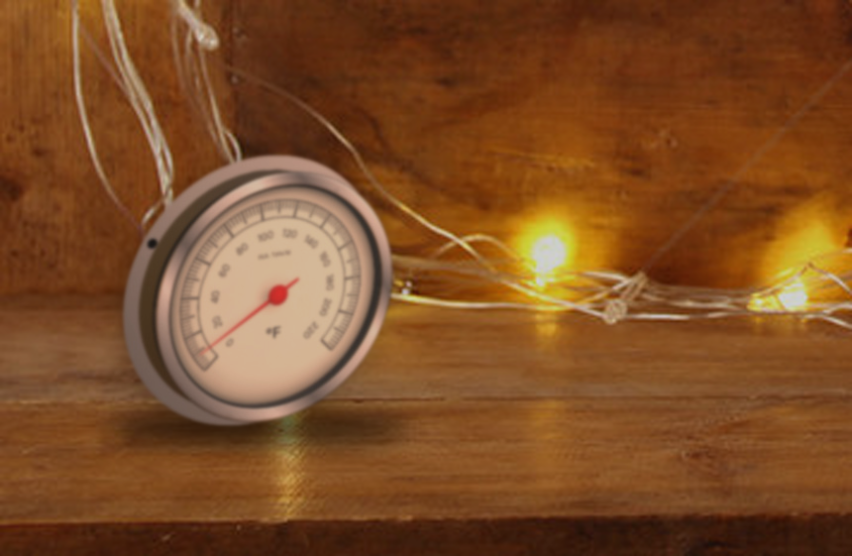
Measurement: 10 °F
